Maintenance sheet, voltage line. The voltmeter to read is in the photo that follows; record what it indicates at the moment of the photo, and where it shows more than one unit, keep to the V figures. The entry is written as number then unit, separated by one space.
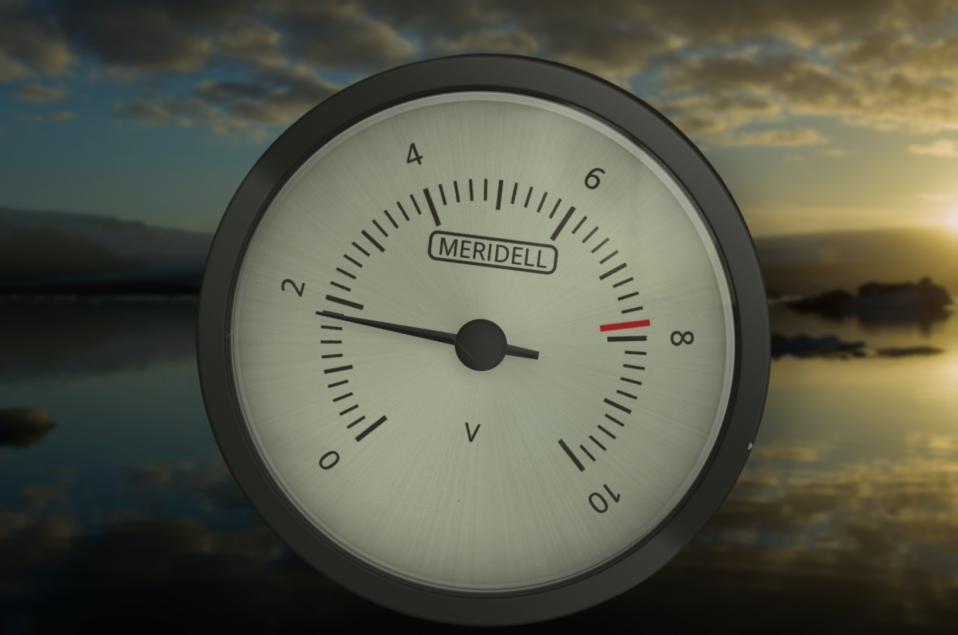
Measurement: 1.8 V
